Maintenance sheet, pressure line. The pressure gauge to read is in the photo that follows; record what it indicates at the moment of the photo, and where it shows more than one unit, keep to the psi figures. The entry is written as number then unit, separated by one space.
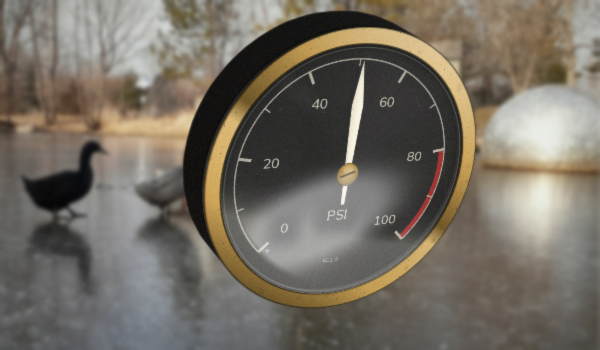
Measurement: 50 psi
